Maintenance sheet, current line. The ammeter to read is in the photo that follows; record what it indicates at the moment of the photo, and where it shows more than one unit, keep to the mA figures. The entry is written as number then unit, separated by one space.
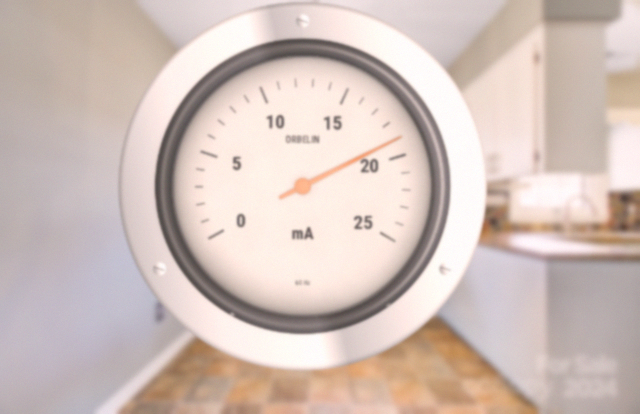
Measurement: 19 mA
